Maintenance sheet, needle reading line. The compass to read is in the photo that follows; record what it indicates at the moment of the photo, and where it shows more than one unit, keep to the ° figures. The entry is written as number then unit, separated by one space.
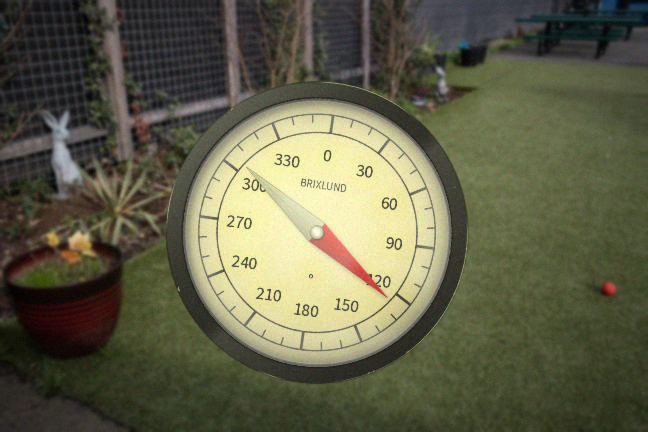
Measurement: 125 °
